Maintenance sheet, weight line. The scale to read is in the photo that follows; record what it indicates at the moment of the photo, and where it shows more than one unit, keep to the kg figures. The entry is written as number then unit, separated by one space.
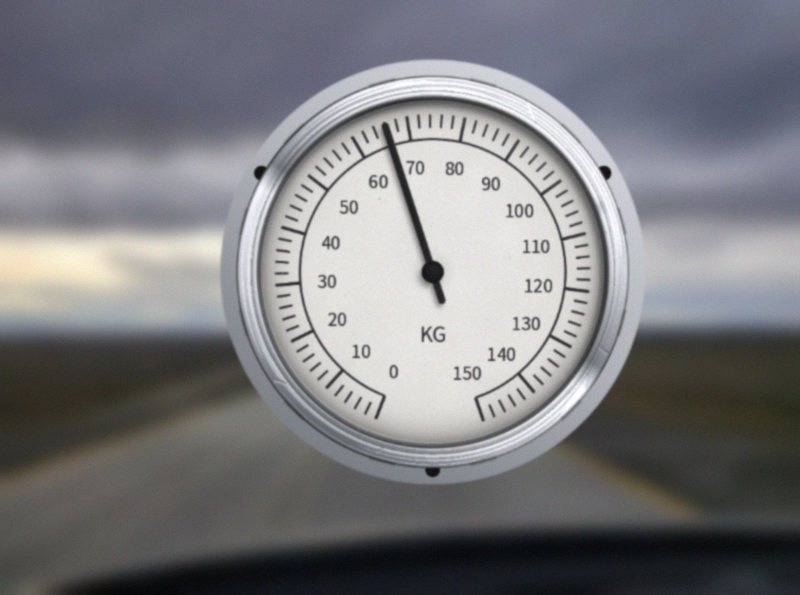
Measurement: 66 kg
